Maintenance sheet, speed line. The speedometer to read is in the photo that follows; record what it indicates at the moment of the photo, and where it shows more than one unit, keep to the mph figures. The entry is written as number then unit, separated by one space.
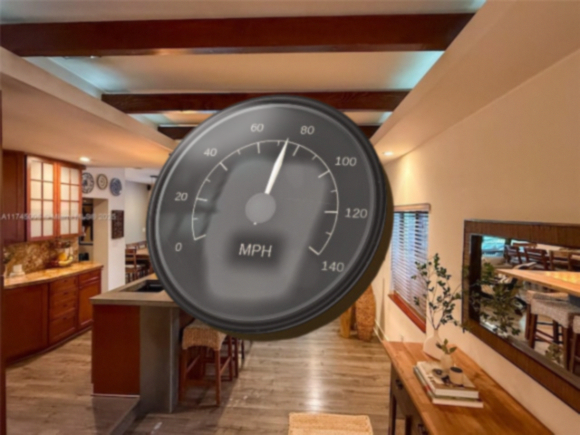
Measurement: 75 mph
